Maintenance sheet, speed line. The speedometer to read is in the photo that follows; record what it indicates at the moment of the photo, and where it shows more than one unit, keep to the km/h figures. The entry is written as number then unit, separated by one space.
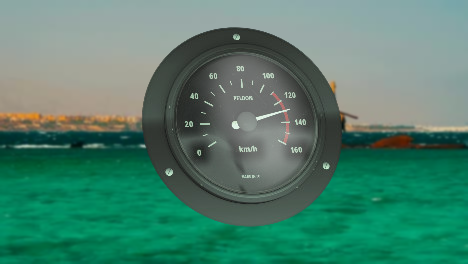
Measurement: 130 km/h
